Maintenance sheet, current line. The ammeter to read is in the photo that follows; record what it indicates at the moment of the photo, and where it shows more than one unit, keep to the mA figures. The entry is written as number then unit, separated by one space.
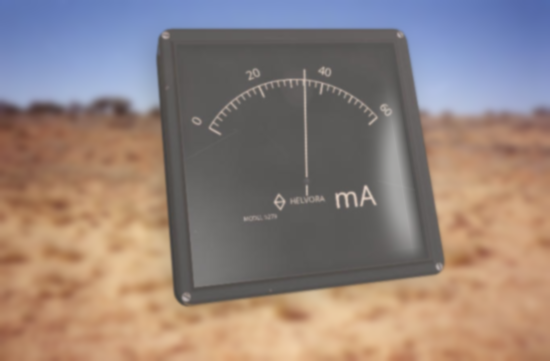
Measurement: 34 mA
